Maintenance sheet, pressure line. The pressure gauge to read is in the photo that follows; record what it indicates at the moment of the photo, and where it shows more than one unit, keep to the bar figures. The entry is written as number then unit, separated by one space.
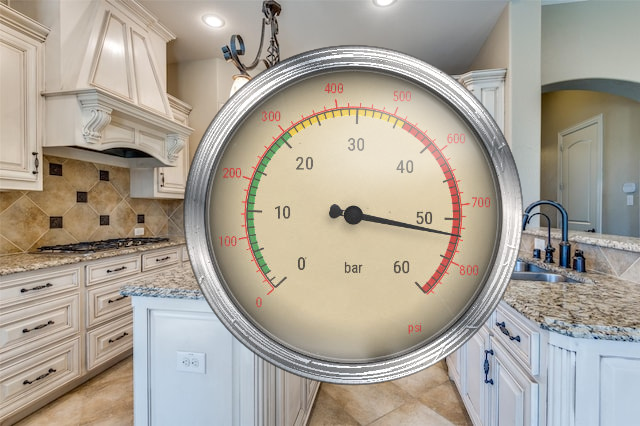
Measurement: 52 bar
